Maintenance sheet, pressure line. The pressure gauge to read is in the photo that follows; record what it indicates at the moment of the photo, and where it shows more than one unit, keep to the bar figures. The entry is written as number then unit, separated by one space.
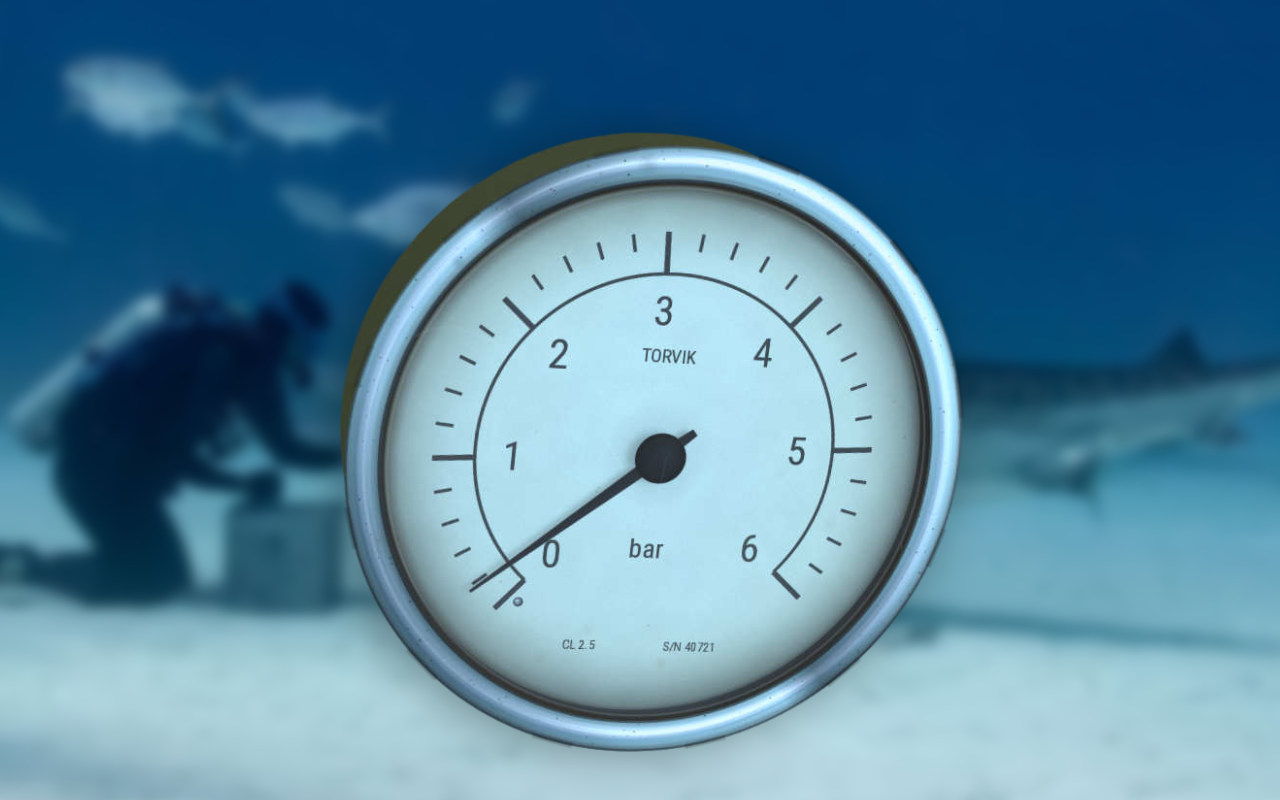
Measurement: 0.2 bar
